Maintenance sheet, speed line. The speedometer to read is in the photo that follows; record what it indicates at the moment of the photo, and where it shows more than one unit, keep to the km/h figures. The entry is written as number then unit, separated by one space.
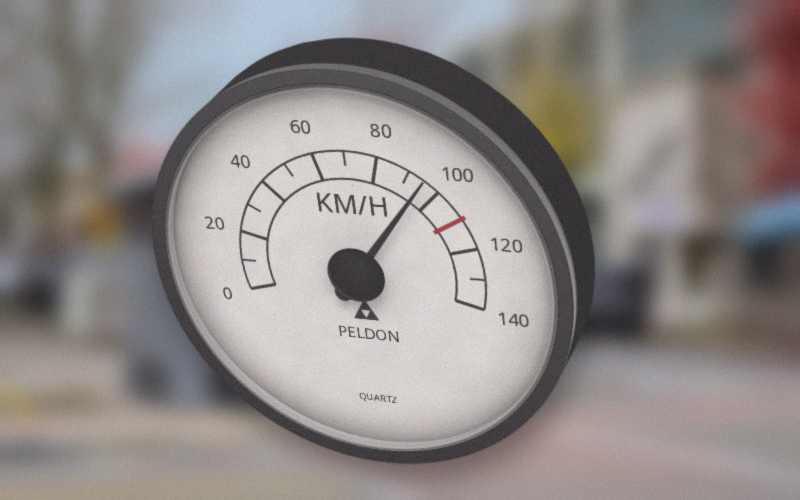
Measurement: 95 km/h
